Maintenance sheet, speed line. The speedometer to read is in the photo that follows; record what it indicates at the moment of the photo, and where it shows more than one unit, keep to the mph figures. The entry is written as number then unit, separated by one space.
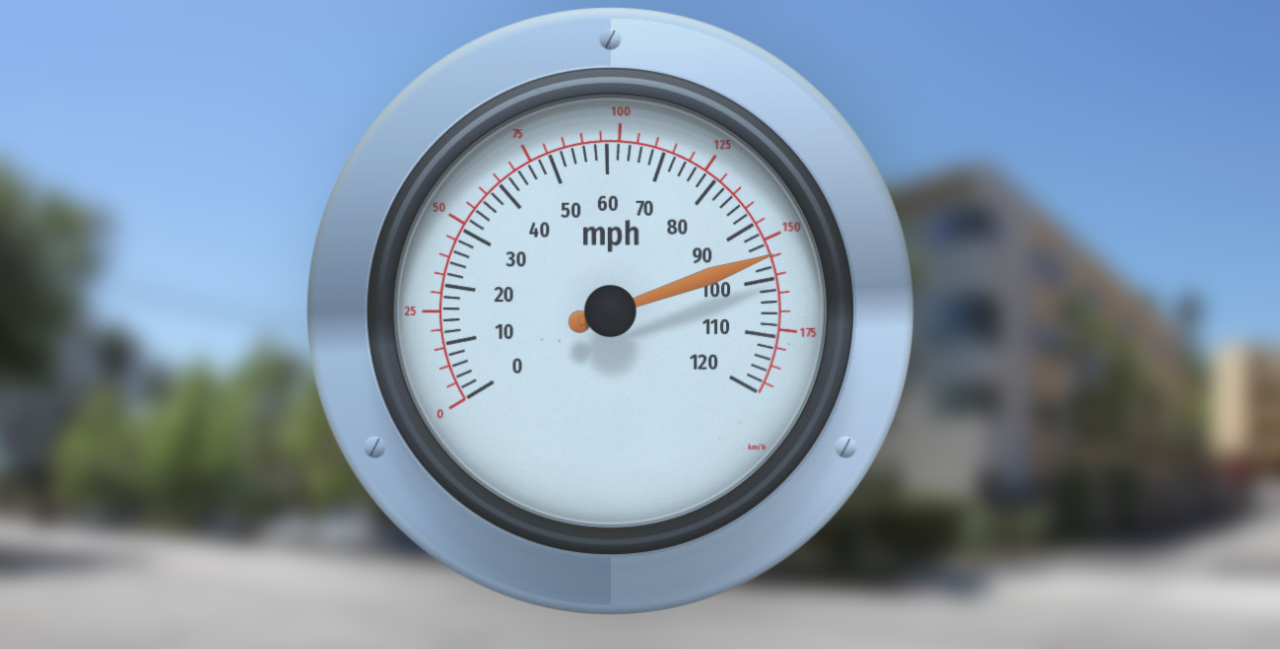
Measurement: 96 mph
